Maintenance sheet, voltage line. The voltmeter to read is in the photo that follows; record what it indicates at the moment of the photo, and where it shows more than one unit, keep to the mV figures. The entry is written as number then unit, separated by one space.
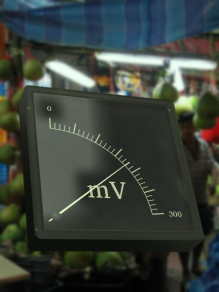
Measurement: 180 mV
